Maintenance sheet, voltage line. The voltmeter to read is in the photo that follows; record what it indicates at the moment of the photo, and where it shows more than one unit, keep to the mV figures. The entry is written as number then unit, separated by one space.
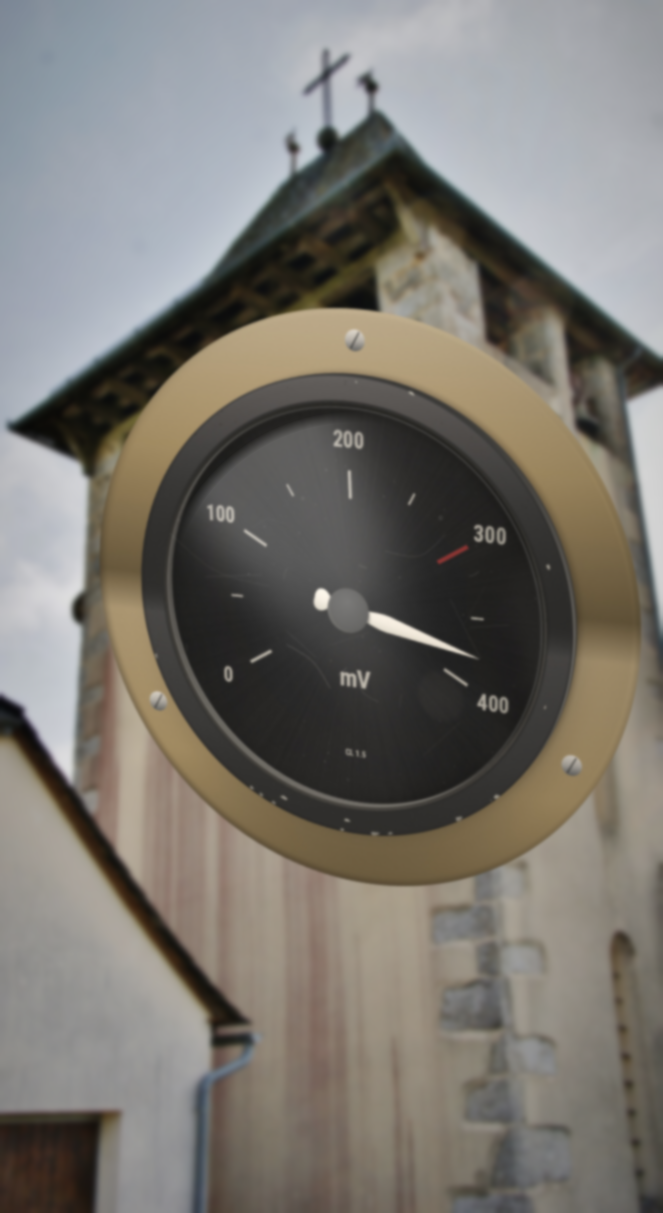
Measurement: 375 mV
